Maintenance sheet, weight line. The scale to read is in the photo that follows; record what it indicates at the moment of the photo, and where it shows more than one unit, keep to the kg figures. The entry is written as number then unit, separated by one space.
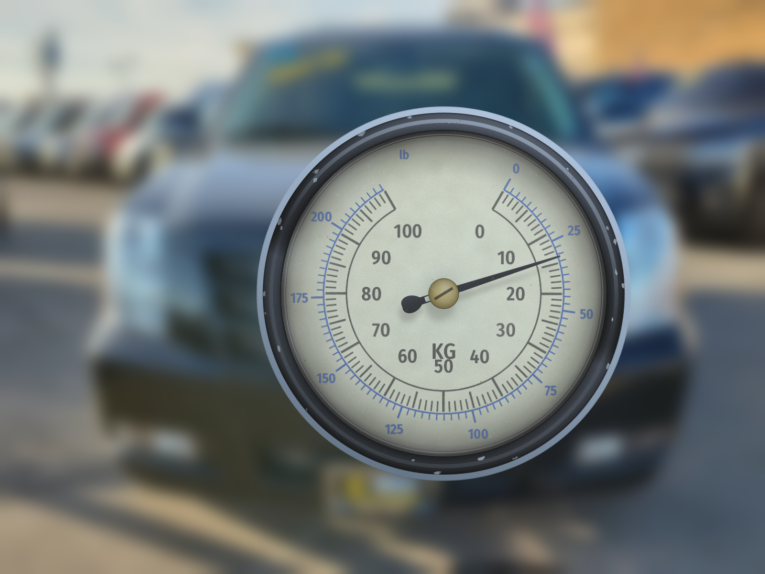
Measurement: 14 kg
